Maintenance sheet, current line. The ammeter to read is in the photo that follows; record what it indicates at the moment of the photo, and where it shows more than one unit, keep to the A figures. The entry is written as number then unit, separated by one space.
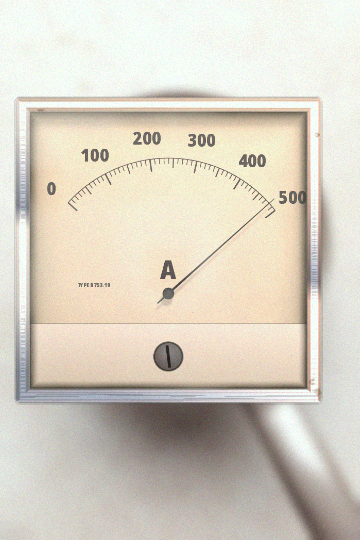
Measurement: 480 A
